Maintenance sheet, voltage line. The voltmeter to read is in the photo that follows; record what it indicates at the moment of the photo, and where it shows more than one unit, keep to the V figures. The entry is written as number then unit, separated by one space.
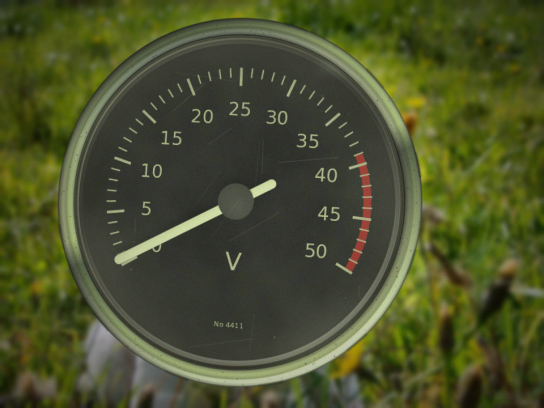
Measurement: 0.5 V
